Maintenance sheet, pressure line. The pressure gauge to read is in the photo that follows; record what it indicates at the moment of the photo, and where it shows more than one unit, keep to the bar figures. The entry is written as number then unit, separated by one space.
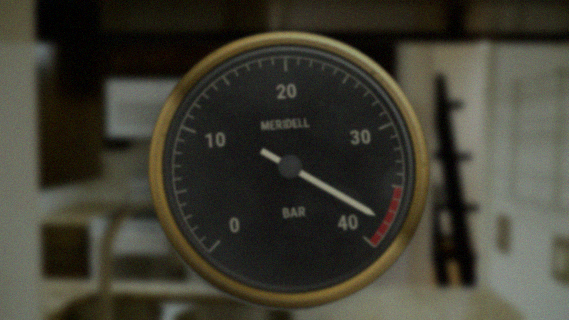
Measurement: 38 bar
